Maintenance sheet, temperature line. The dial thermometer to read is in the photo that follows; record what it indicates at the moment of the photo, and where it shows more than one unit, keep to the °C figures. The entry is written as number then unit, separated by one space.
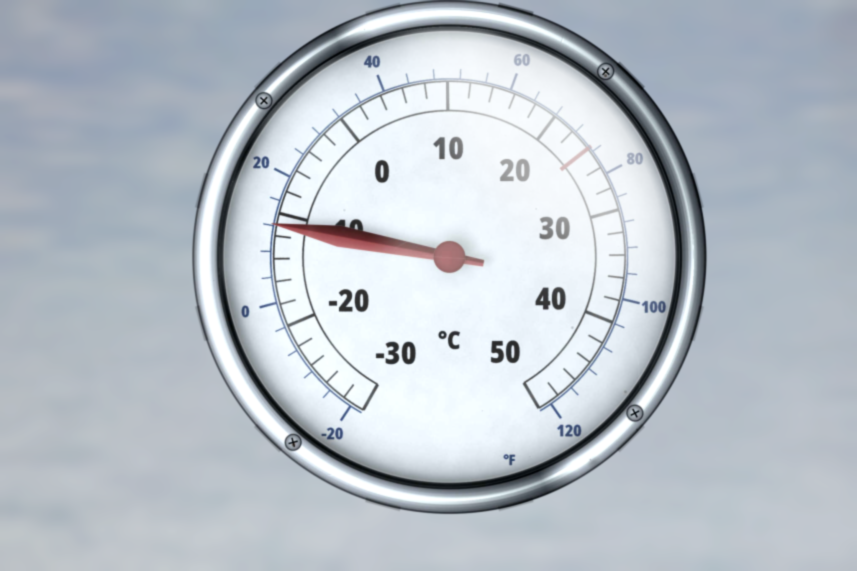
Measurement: -11 °C
